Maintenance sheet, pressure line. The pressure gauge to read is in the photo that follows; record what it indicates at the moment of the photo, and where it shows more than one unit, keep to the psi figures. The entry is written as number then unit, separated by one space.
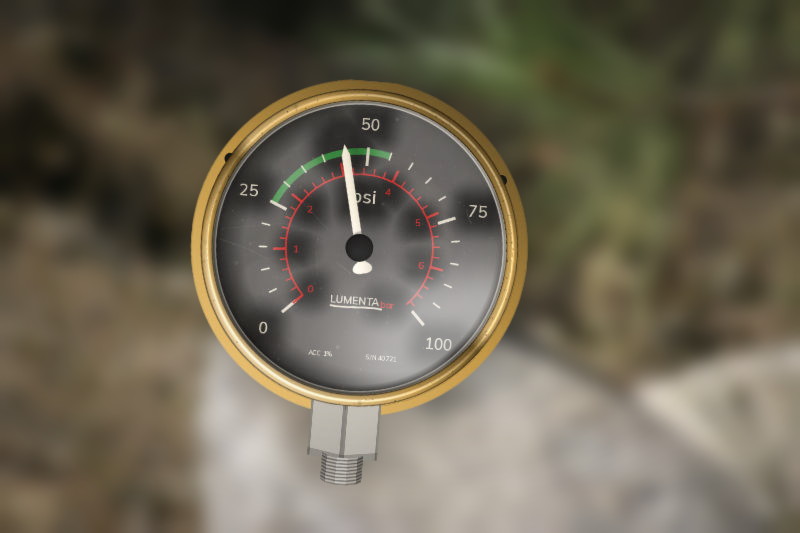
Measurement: 45 psi
